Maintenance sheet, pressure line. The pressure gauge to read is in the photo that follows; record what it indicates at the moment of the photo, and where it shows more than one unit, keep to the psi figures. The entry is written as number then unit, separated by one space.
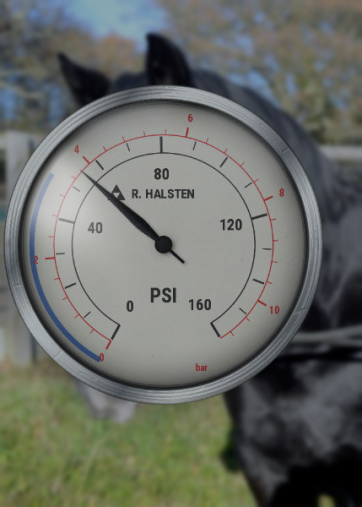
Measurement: 55 psi
